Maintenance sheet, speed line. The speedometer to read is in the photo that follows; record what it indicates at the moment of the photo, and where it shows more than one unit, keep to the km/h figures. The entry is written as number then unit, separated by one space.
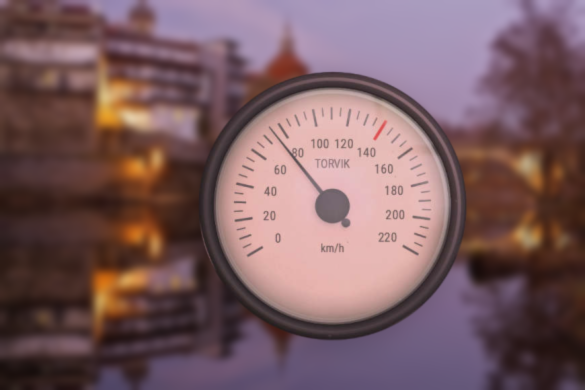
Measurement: 75 km/h
